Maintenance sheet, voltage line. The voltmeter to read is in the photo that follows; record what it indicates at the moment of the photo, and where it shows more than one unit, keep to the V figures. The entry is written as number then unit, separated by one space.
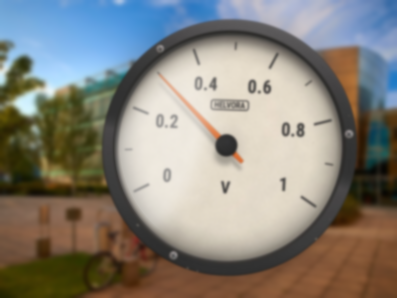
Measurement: 0.3 V
